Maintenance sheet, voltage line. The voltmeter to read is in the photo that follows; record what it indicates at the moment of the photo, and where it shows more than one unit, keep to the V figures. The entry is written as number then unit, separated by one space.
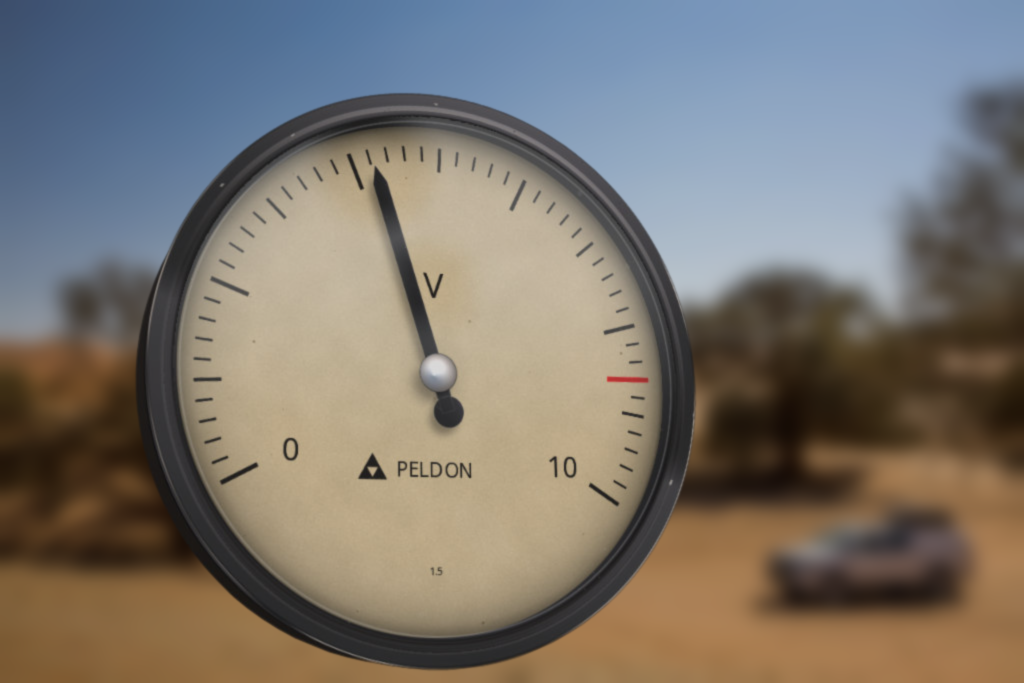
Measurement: 4.2 V
